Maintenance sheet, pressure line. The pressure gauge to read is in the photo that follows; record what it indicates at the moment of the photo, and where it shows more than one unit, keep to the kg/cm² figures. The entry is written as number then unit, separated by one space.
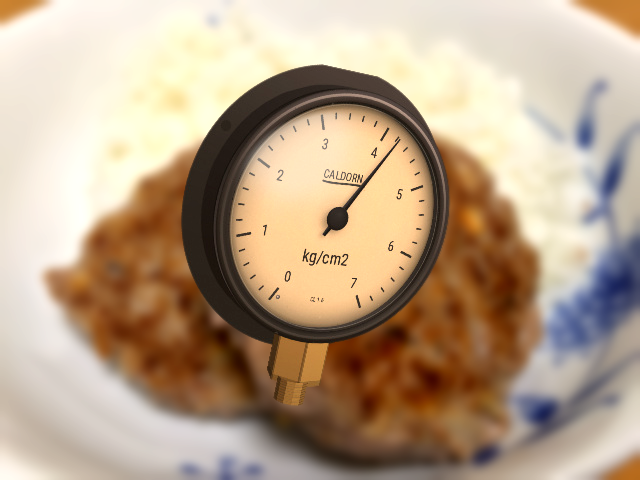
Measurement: 4.2 kg/cm²
